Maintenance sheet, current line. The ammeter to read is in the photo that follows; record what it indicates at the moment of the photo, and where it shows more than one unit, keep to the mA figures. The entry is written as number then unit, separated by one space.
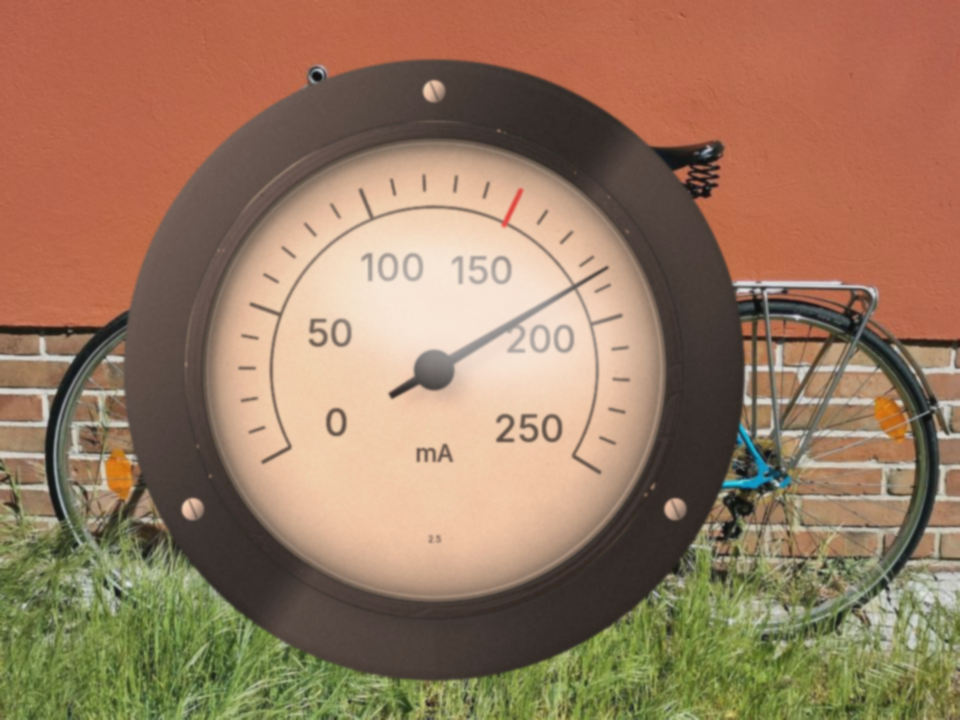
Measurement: 185 mA
